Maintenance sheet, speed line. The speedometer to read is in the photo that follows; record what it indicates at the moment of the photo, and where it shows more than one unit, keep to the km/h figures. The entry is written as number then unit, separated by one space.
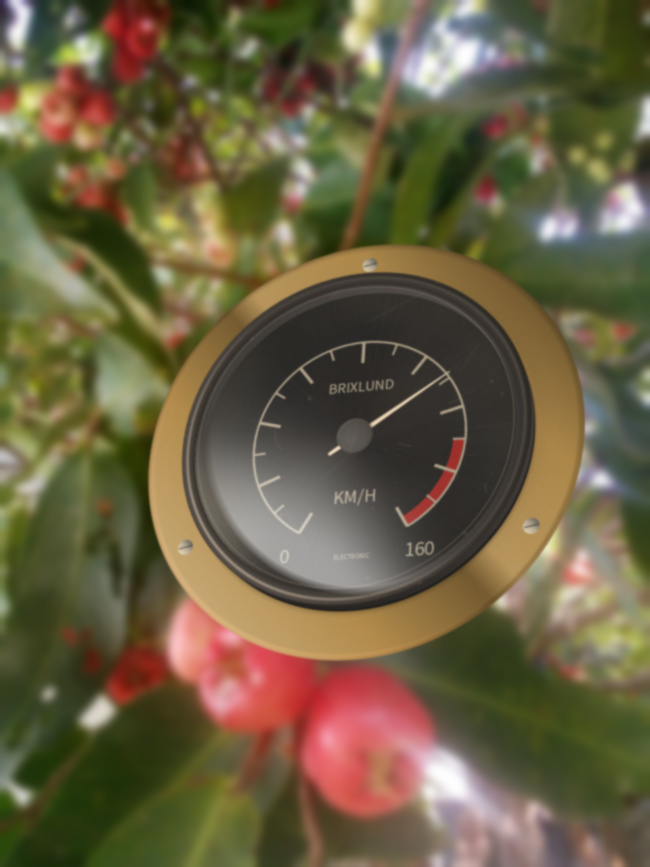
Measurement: 110 km/h
